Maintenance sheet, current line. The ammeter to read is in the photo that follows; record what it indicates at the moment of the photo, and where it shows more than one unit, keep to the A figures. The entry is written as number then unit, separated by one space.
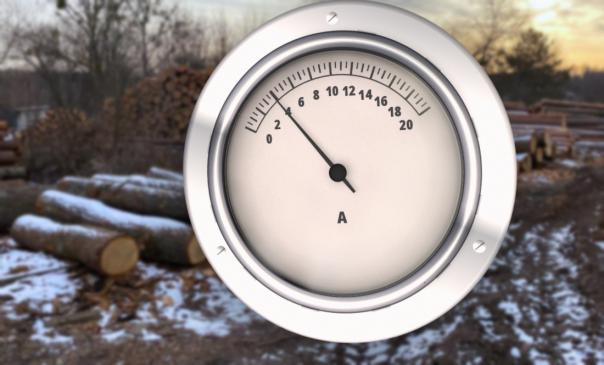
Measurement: 4 A
